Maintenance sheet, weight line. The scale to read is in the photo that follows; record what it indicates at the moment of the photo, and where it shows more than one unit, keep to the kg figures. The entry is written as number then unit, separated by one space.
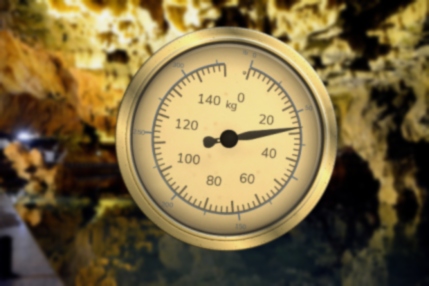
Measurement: 28 kg
